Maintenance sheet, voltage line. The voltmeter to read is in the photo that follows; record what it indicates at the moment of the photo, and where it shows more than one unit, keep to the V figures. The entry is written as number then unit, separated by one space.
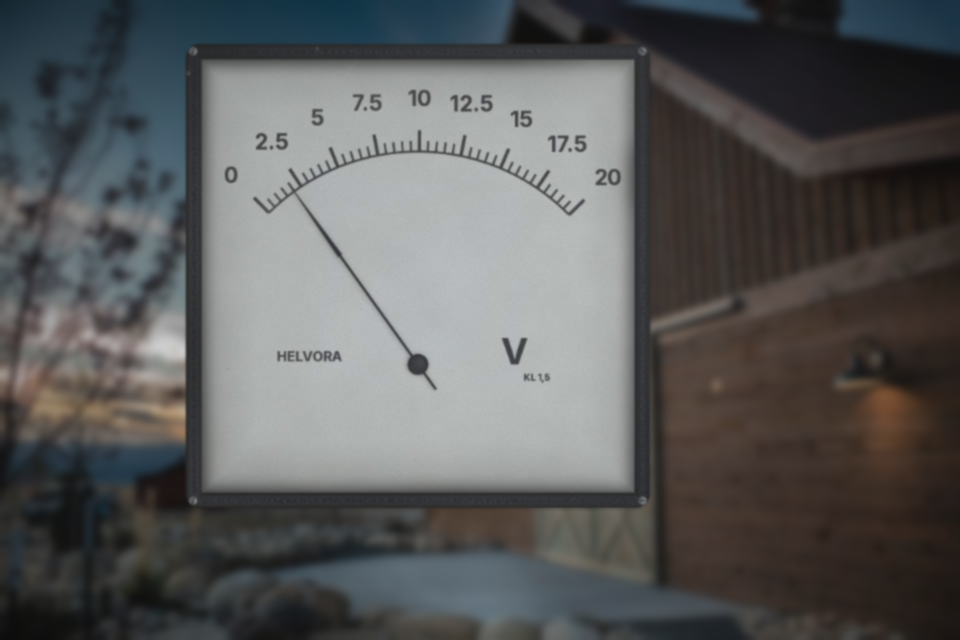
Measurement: 2 V
